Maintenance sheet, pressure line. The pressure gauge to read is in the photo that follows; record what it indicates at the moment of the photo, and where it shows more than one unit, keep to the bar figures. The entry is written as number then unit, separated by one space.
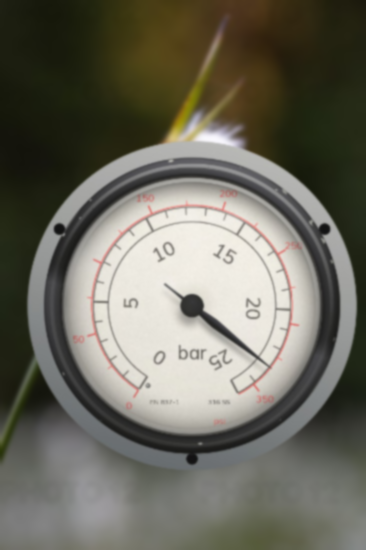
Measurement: 23 bar
